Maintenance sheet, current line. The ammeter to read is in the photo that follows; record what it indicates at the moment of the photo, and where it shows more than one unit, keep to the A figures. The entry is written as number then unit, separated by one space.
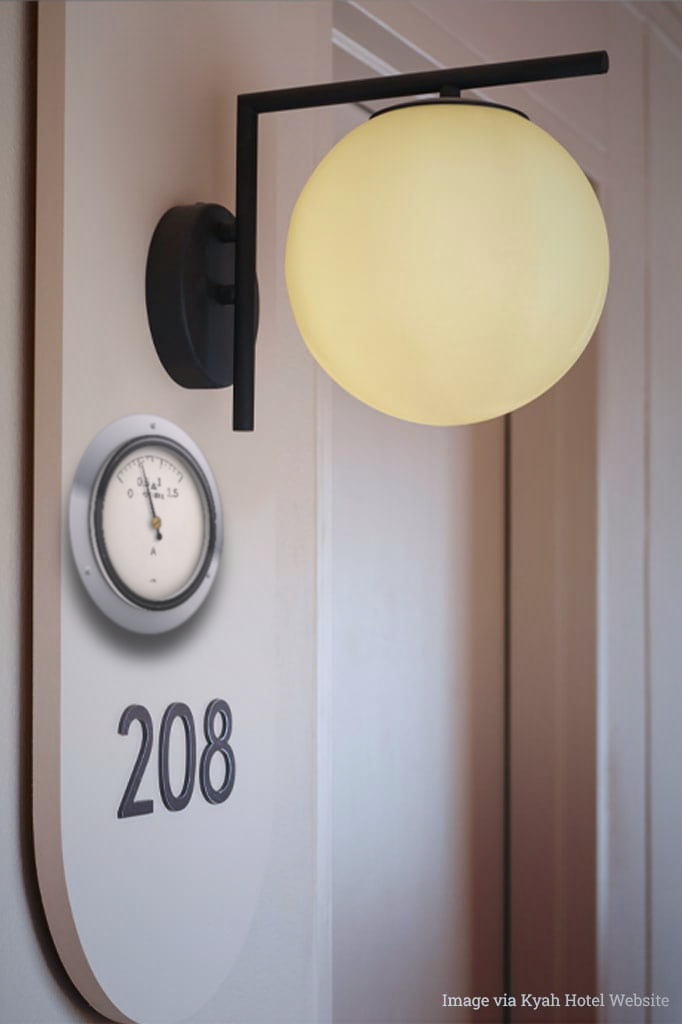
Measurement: 0.5 A
